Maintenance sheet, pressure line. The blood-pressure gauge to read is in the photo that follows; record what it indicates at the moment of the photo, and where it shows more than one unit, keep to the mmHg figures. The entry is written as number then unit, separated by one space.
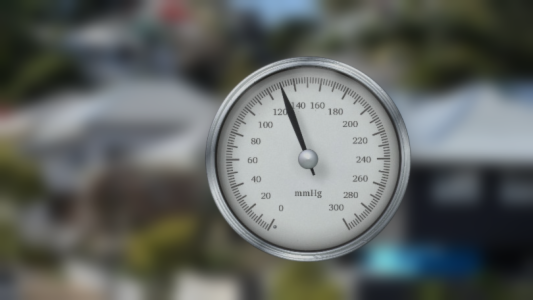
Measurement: 130 mmHg
